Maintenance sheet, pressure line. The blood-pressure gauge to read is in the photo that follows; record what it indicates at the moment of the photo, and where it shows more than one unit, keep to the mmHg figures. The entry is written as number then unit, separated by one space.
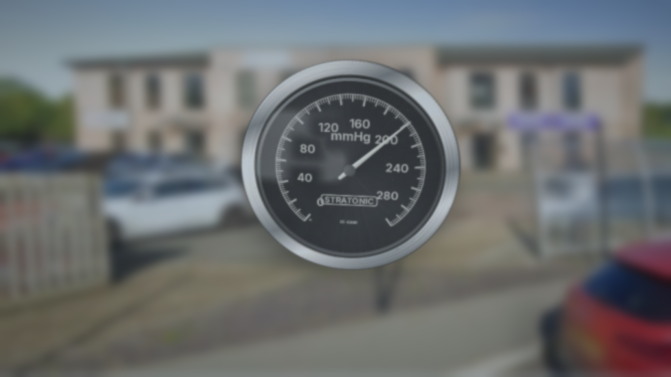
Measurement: 200 mmHg
